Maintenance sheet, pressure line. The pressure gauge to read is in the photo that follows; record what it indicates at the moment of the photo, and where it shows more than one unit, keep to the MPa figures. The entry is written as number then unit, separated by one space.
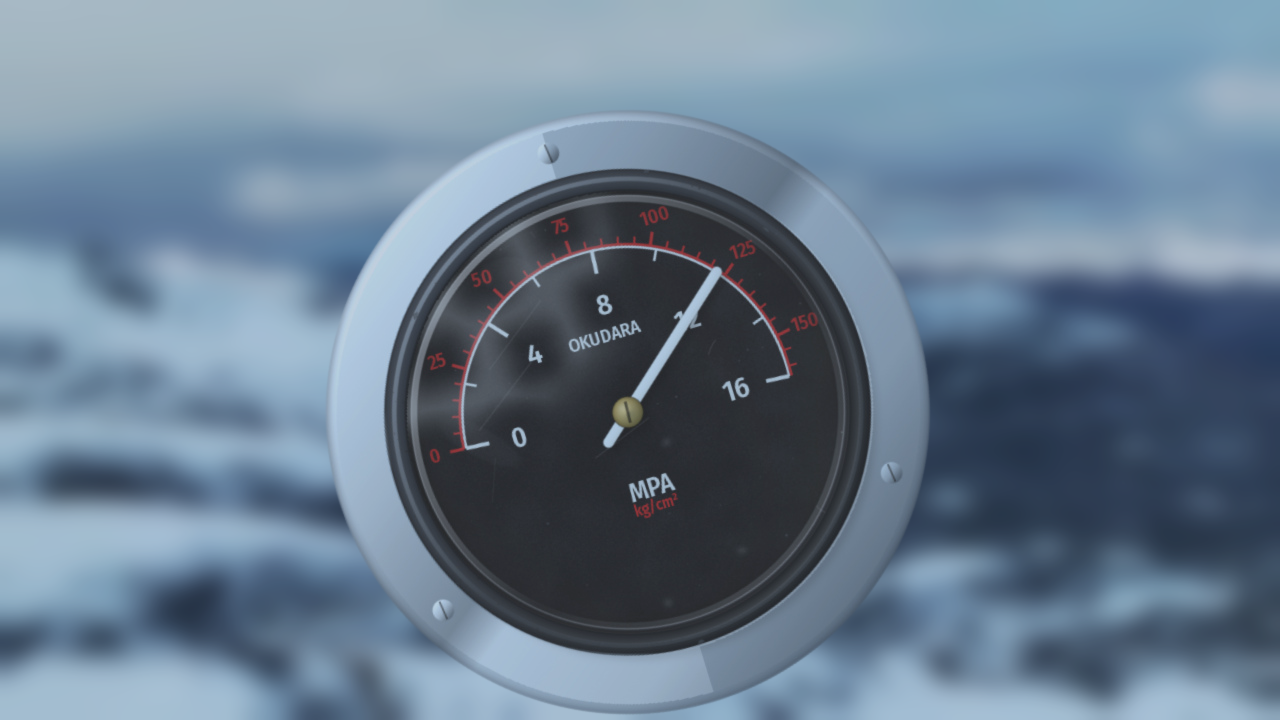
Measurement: 12 MPa
